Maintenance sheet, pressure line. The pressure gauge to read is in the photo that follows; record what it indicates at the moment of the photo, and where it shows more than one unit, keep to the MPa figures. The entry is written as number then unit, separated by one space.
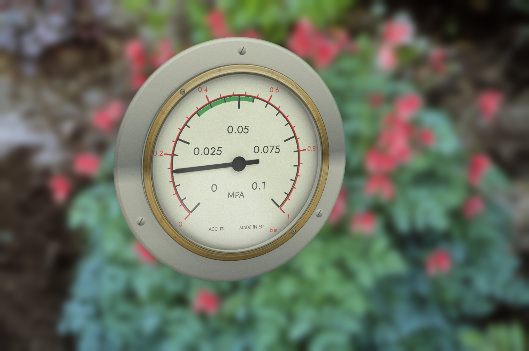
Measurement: 0.015 MPa
